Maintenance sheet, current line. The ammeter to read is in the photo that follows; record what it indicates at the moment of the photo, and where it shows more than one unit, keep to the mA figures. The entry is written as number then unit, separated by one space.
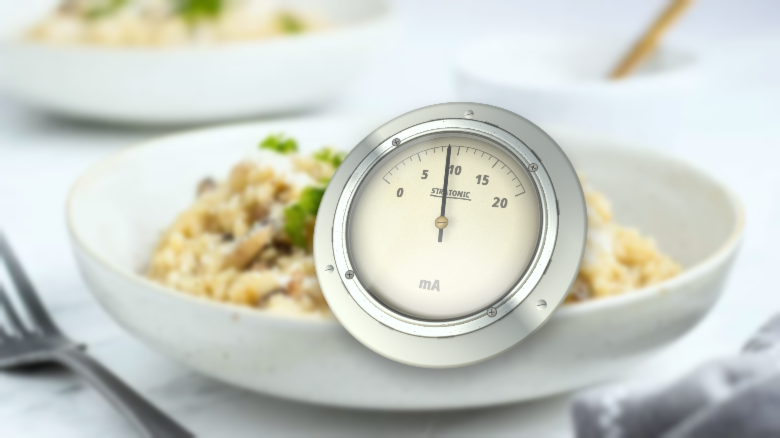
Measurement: 9 mA
